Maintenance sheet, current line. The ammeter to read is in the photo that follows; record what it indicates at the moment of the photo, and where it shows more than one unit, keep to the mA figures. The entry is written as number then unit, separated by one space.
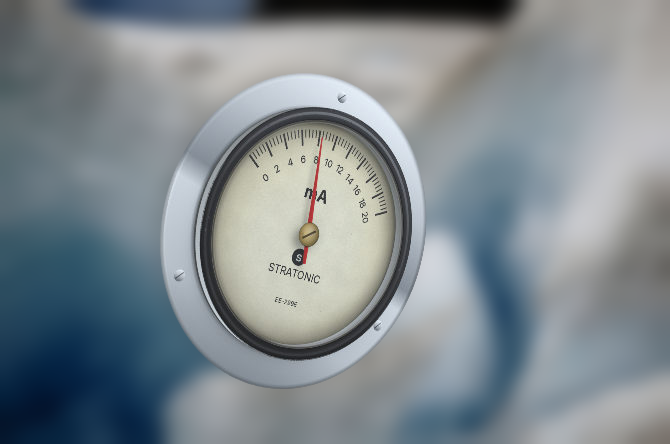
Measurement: 8 mA
